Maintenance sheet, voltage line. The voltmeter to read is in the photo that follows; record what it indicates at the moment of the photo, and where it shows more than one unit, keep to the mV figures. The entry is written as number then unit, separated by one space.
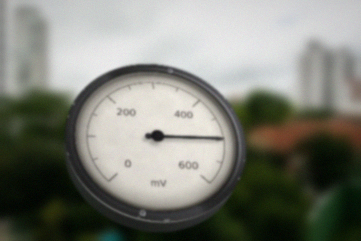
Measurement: 500 mV
